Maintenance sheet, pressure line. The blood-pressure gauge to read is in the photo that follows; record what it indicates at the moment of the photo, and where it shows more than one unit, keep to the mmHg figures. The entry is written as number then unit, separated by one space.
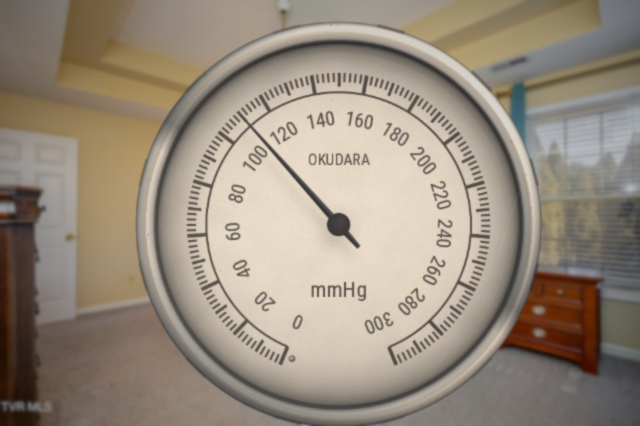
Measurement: 110 mmHg
